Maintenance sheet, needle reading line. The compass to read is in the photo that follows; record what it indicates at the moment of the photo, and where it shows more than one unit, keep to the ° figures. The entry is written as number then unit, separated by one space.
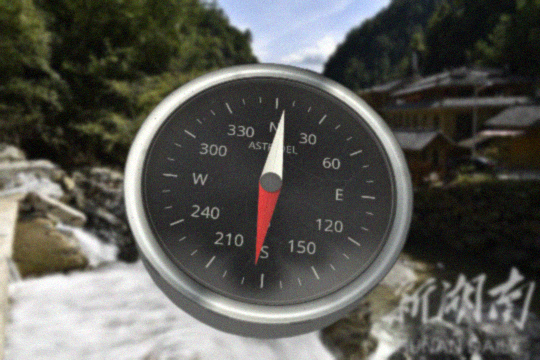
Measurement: 185 °
